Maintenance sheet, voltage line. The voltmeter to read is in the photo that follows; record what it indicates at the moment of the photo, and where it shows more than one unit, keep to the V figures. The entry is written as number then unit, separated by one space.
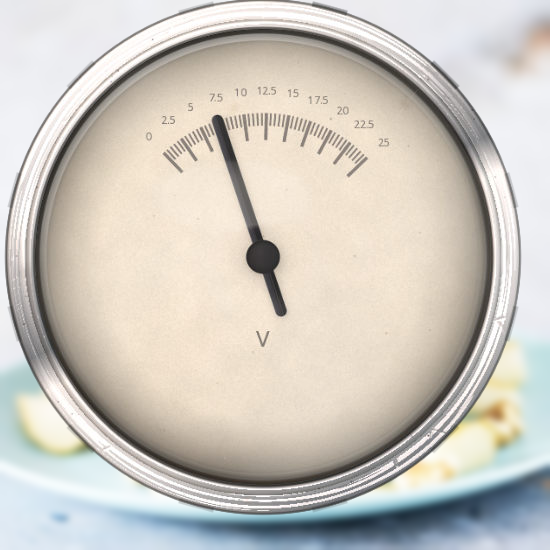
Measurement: 7 V
